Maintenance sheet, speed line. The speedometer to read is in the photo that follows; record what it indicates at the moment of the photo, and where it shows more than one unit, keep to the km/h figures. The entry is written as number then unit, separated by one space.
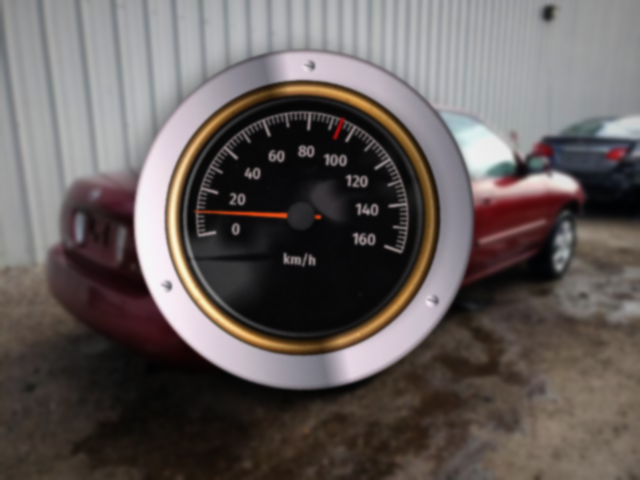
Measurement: 10 km/h
